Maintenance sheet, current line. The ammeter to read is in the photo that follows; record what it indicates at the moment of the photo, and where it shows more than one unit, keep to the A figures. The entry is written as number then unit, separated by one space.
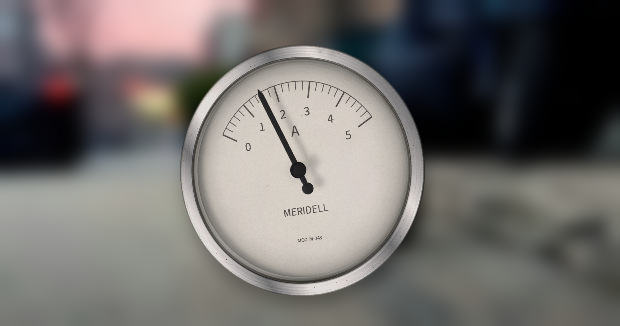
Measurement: 1.6 A
